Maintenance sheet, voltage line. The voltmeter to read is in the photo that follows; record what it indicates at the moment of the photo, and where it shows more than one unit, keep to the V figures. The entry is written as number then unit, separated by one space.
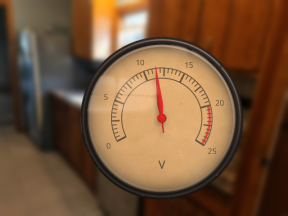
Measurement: 11.5 V
